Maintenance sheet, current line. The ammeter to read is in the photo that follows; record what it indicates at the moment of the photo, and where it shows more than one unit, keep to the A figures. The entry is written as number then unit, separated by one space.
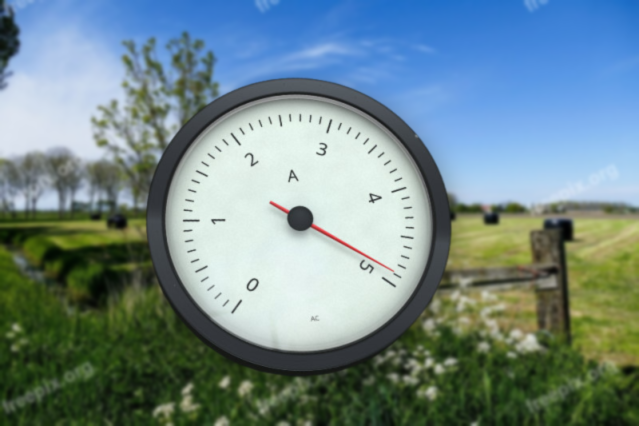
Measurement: 4.9 A
